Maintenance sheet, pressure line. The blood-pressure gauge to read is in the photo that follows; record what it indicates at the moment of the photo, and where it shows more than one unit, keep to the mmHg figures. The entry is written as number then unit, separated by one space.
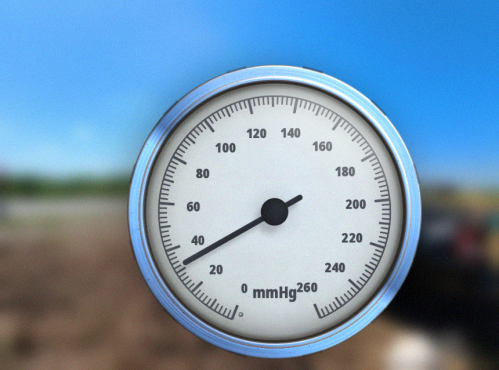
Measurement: 32 mmHg
